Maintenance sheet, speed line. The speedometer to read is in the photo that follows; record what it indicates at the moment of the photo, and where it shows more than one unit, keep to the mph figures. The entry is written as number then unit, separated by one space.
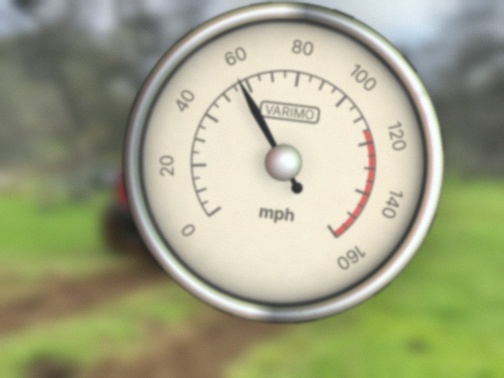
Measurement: 57.5 mph
